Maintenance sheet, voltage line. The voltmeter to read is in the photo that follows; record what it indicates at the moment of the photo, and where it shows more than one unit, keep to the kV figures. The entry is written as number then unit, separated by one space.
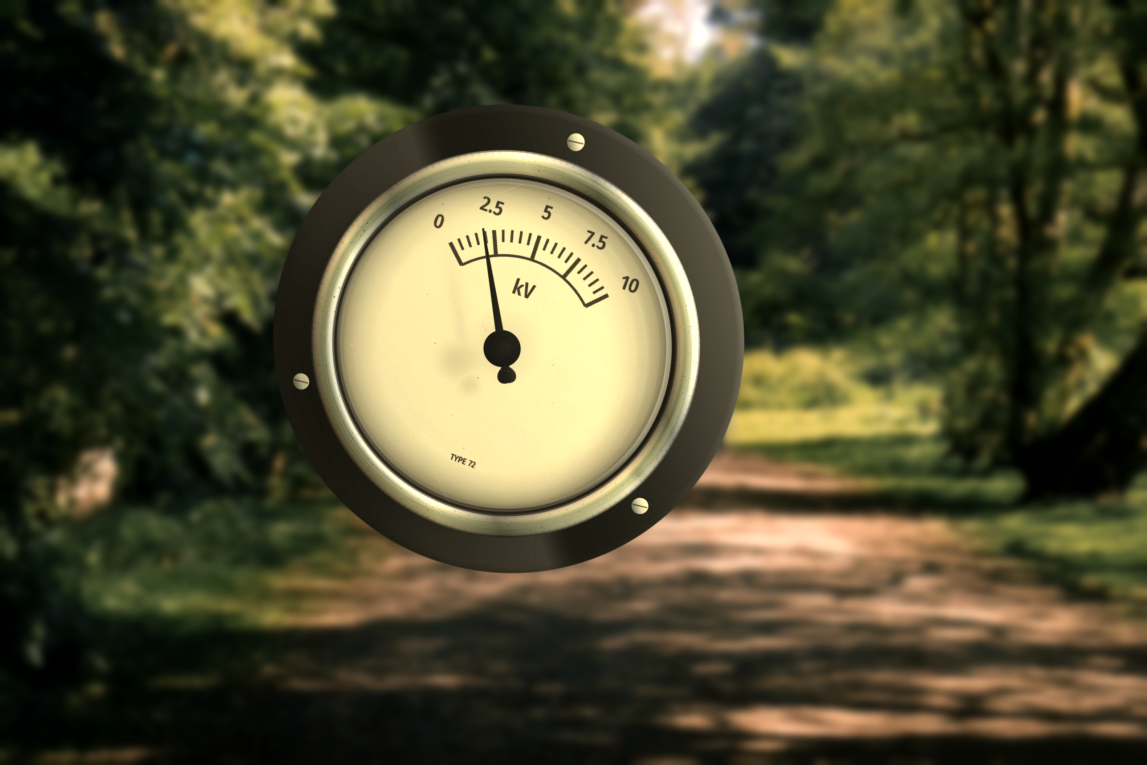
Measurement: 2 kV
